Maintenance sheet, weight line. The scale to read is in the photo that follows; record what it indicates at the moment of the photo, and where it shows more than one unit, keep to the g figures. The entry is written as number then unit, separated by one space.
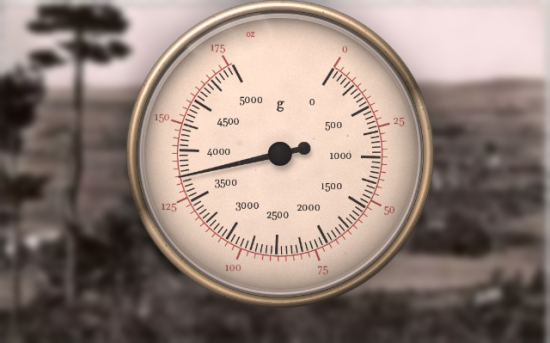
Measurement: 3750 g
